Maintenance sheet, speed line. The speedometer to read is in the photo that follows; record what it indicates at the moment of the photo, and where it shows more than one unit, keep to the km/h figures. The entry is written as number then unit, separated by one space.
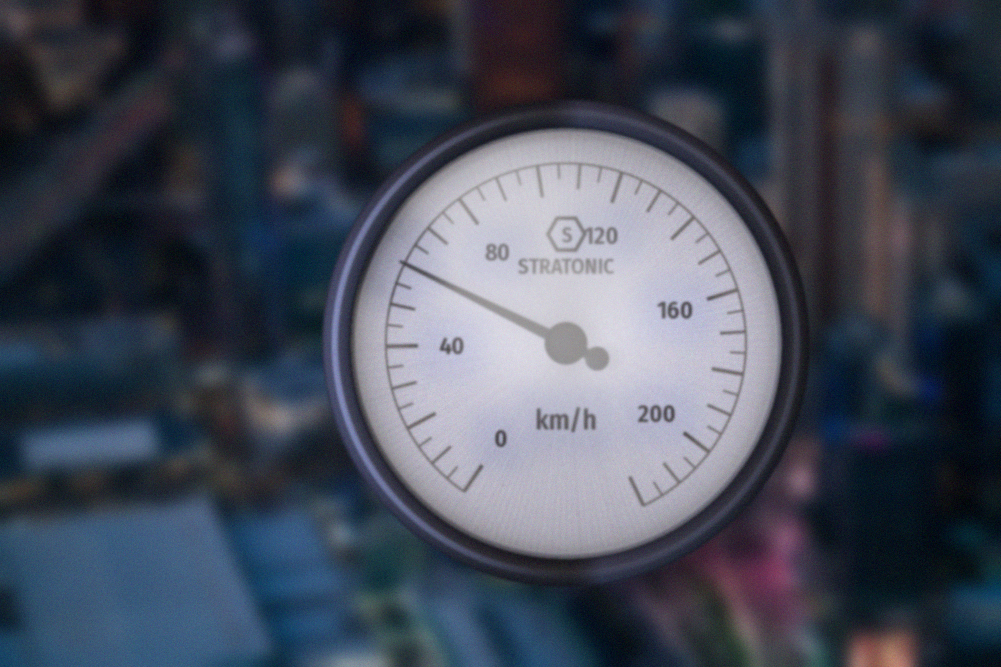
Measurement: 60 km/h
